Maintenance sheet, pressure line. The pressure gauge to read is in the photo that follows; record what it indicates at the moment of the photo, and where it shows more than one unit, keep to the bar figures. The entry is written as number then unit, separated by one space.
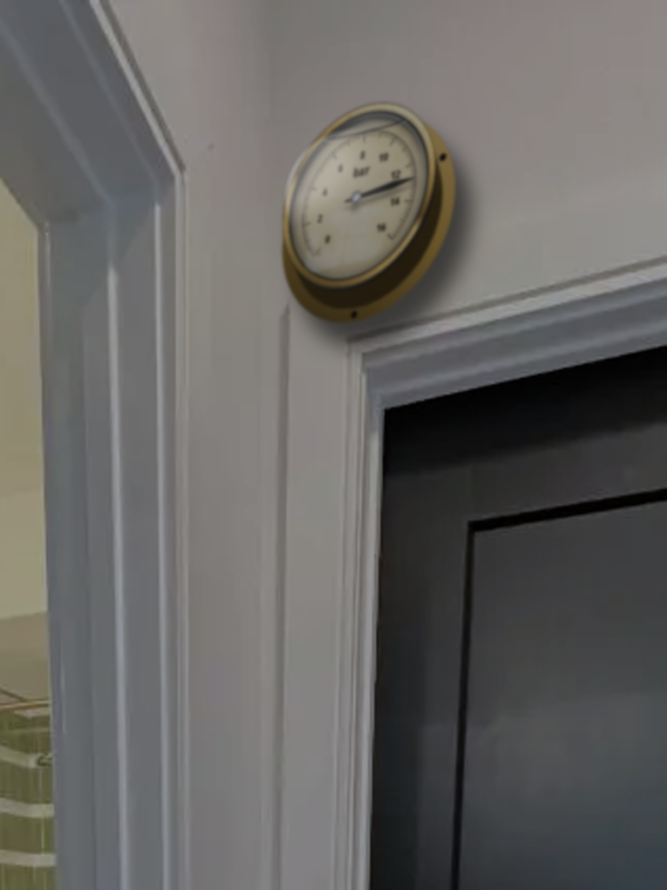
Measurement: 13 bar
